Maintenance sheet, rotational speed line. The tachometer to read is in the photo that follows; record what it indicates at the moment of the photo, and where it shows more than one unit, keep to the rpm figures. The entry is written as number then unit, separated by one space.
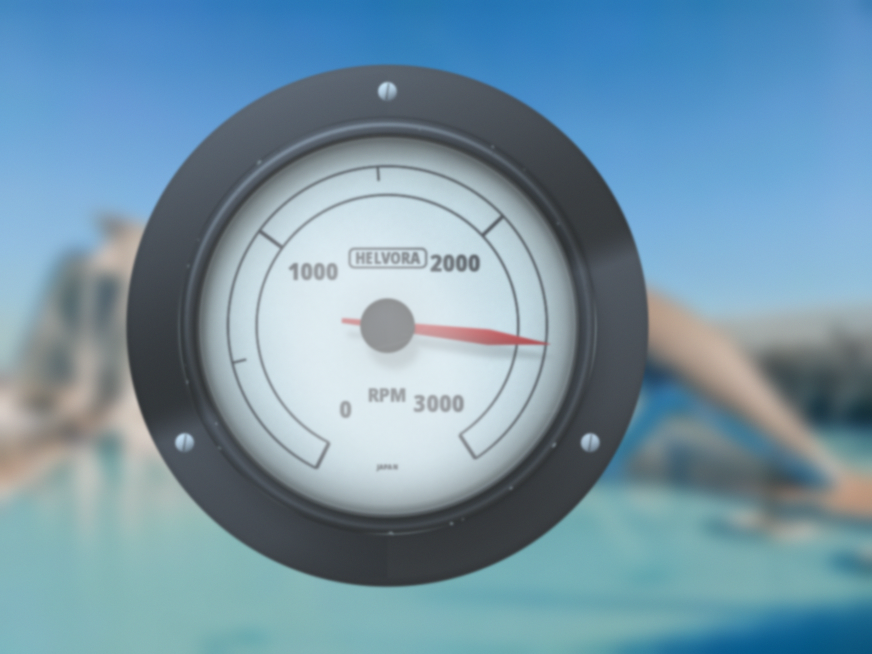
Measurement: 2500 rpm
